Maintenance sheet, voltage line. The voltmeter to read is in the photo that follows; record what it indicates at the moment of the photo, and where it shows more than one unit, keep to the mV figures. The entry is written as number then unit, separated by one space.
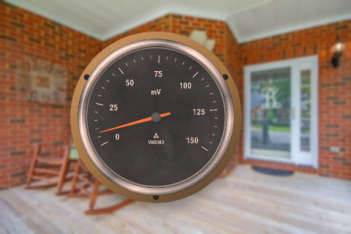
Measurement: 7.5 mV
